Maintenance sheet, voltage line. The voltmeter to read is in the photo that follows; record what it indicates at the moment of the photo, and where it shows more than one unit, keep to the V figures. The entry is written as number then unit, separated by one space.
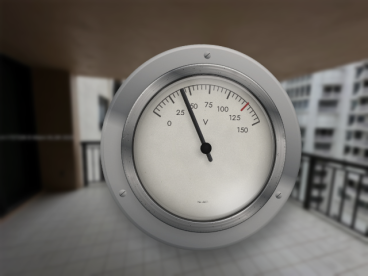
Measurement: 40 V
